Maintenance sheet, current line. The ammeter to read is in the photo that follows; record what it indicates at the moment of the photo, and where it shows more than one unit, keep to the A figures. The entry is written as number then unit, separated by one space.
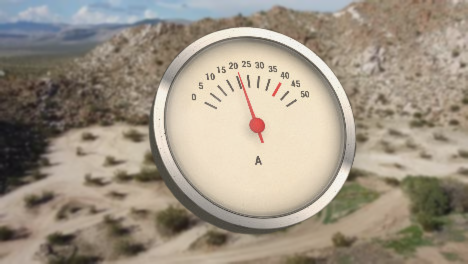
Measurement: 20 A
